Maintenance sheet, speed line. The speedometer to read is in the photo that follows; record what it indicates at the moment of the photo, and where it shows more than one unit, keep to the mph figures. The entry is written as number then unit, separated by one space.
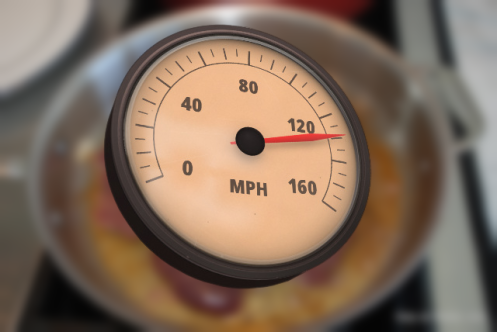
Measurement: 130 mph
